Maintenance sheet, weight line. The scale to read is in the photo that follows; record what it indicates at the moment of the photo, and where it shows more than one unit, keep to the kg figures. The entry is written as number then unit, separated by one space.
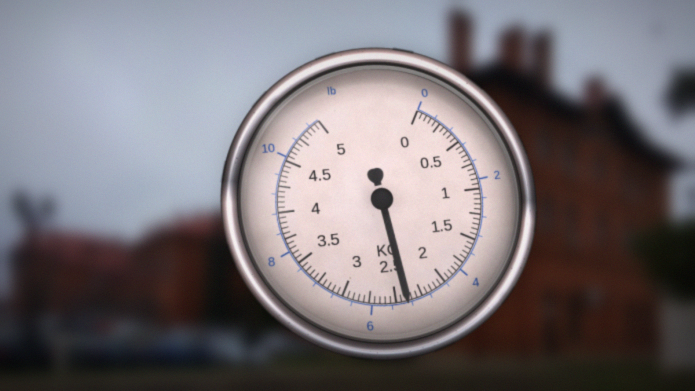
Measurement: 2.4 kg
